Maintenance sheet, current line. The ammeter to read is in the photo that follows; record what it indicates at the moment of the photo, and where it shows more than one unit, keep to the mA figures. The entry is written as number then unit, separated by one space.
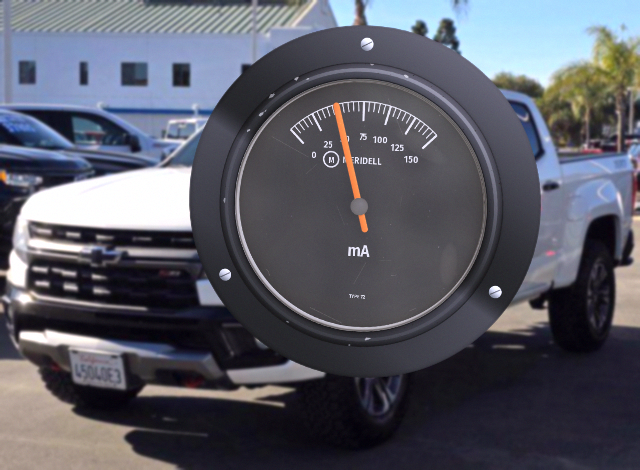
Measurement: 50 mA
